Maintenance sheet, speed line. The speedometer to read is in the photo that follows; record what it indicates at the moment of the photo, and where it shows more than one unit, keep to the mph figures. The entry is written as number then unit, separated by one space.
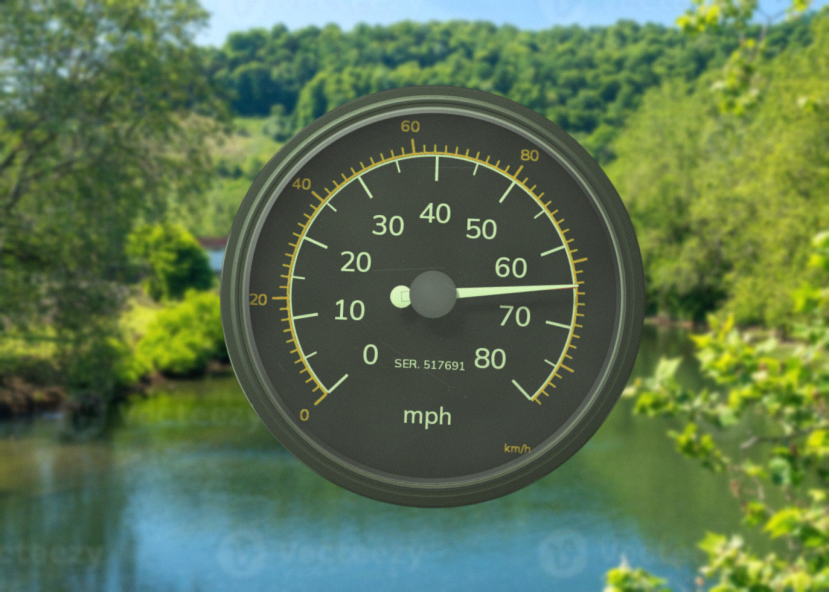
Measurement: 65 mph
